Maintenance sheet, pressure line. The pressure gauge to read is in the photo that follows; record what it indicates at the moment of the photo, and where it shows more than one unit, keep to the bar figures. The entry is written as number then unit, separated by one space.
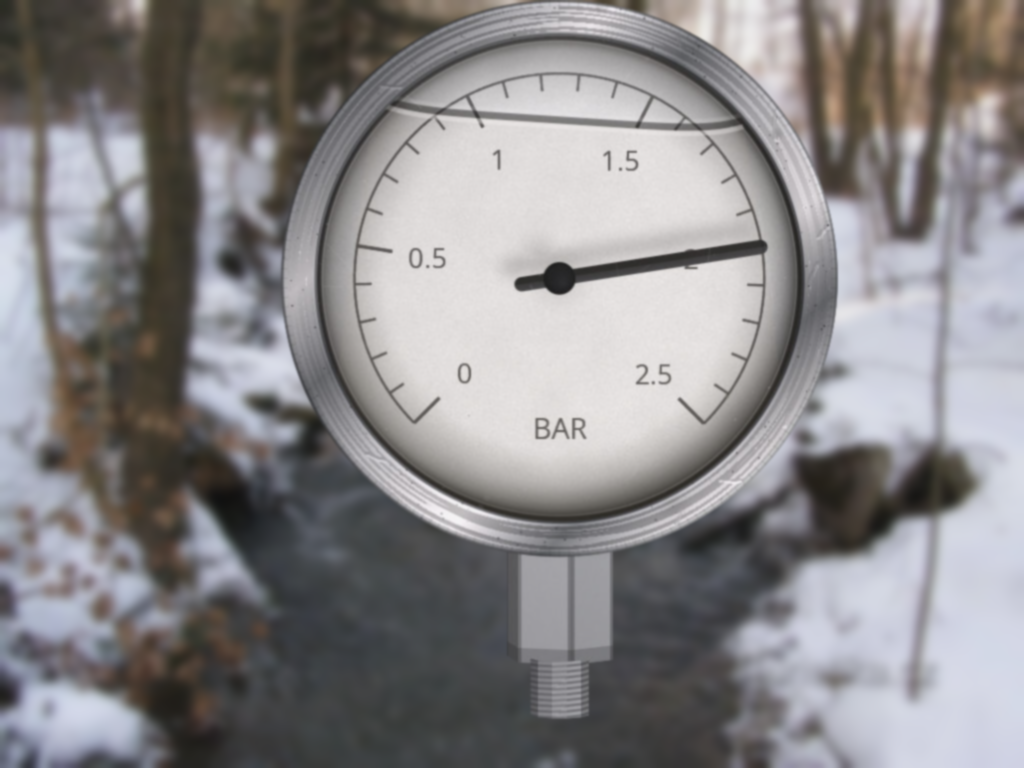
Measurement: 2 bar
